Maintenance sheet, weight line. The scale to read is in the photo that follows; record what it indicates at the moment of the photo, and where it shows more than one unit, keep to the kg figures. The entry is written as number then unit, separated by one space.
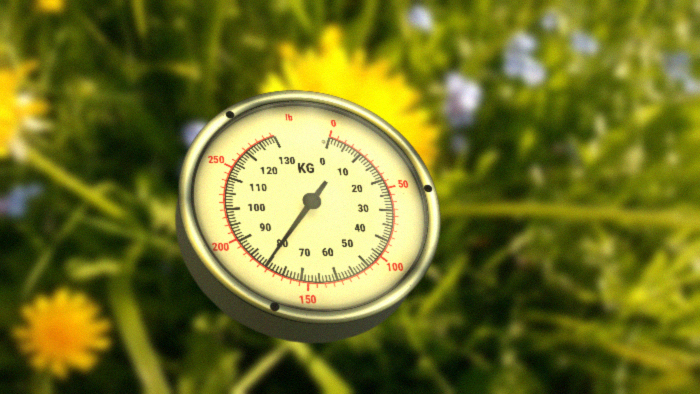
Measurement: 80 kg
